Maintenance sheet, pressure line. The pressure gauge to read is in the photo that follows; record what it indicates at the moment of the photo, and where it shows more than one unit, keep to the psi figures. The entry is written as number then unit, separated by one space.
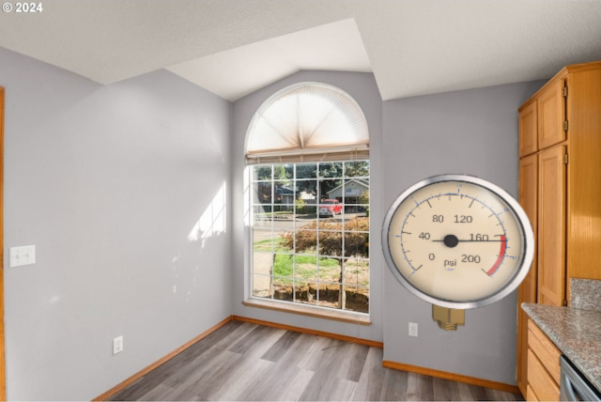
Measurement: 165 psi
